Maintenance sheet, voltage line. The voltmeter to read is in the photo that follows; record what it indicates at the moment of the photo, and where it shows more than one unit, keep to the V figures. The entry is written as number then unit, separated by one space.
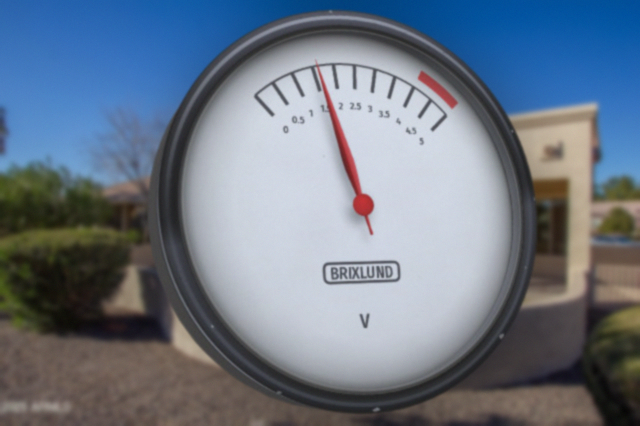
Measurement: 1.5 V
